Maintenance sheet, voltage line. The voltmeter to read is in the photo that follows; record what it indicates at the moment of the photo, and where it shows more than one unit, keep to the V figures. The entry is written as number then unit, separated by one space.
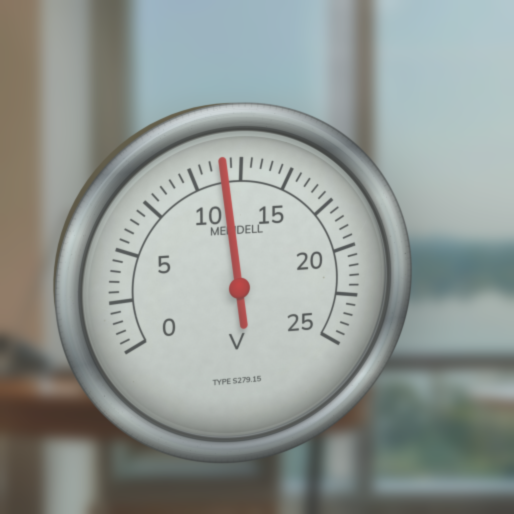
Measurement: 11.5 V
